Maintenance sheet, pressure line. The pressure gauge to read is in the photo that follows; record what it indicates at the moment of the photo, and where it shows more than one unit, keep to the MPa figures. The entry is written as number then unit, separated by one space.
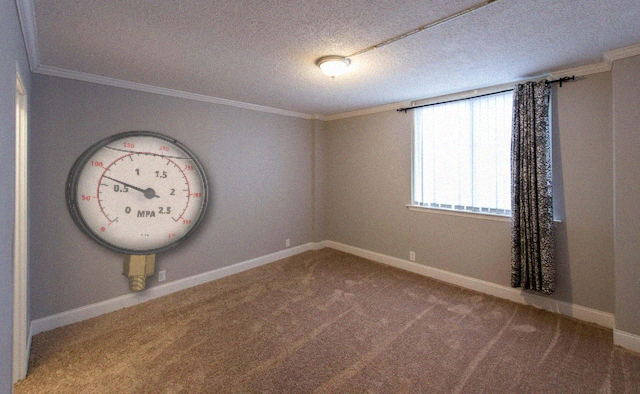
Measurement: 0.6 MPa
